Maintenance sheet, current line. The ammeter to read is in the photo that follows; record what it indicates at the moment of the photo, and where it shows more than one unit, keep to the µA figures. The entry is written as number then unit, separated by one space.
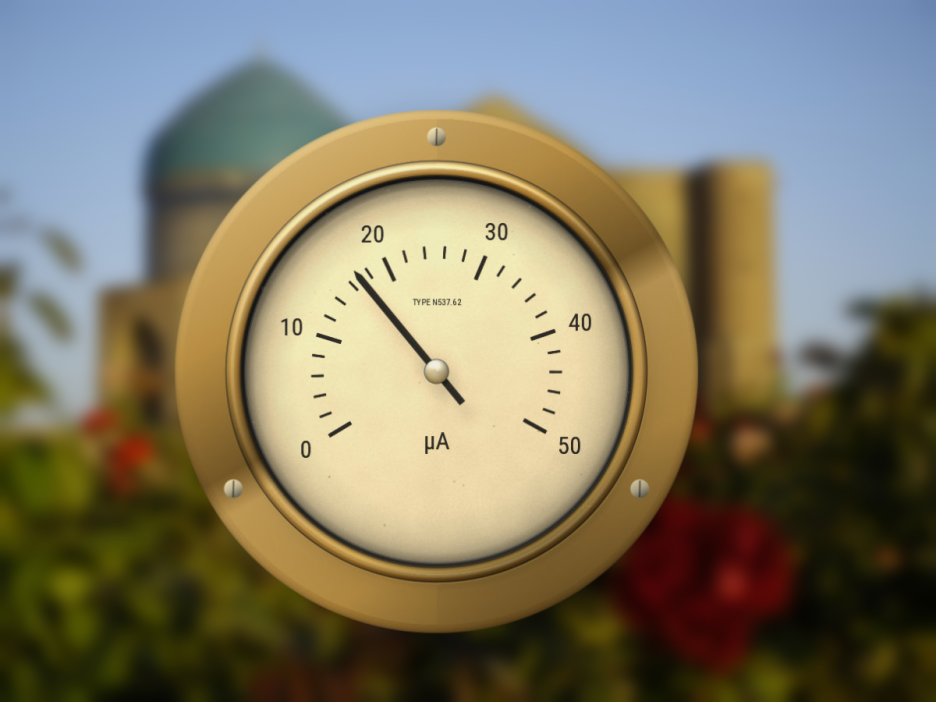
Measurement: 17 µA
